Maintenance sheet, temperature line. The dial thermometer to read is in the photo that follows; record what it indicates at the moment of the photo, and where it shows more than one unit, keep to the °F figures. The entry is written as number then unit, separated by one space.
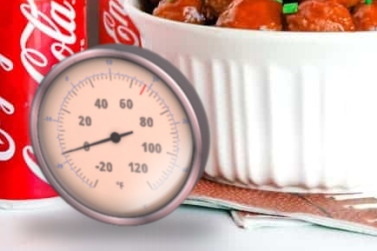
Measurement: 0 °F
